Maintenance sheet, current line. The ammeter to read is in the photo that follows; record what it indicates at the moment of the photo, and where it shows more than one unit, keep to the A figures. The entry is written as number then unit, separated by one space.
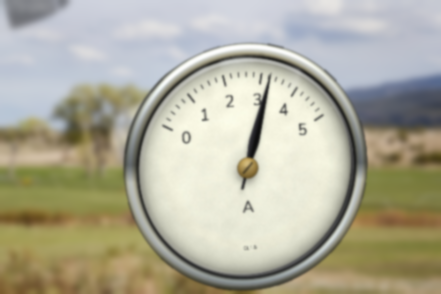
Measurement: 3.2 A
